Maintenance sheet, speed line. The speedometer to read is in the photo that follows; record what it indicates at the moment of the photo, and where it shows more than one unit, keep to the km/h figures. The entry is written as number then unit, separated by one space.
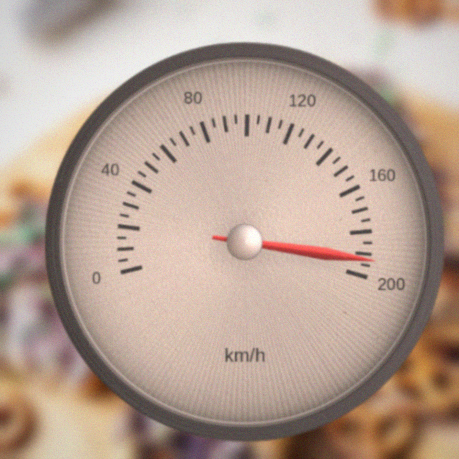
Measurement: 192.5 km/h
